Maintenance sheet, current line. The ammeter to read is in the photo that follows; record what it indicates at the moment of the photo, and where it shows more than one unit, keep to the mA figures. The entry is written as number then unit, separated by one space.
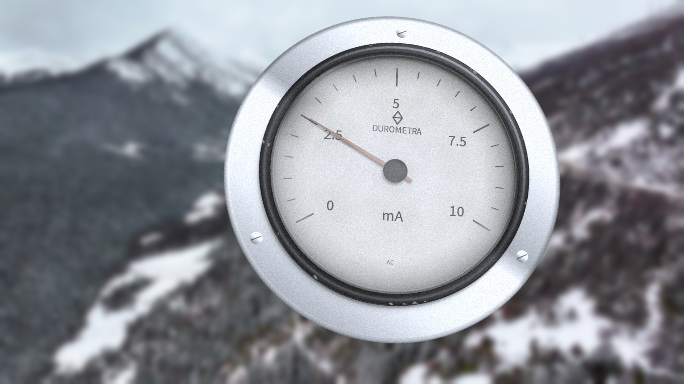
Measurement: 2.5 mA
